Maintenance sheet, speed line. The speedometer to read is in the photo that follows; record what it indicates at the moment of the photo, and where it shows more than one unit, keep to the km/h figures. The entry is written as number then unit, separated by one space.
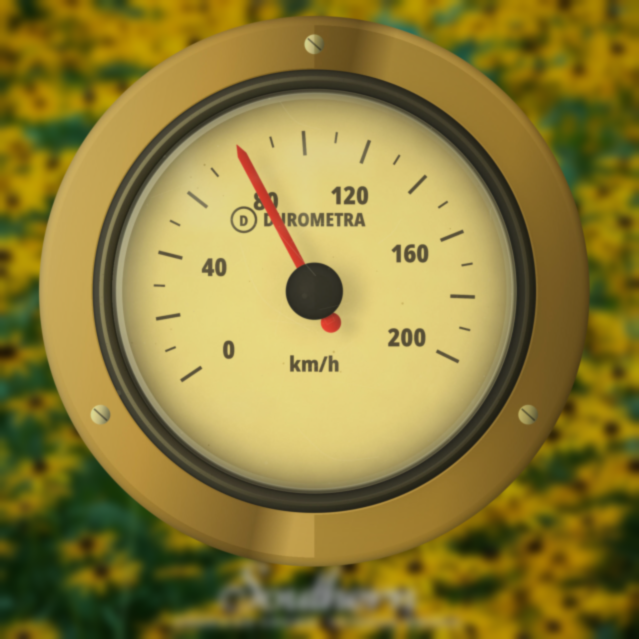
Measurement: 80 km/h
